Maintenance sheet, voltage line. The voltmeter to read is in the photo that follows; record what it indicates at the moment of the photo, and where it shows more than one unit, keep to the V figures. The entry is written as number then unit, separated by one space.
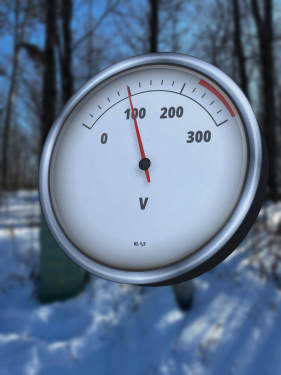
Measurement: 100 V
